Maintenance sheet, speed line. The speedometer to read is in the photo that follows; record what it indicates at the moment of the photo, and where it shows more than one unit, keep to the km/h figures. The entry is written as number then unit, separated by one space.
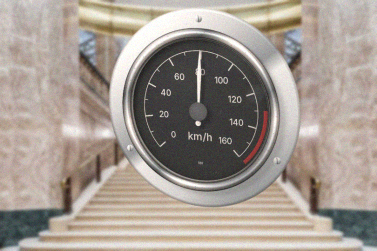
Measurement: 80 km/h
